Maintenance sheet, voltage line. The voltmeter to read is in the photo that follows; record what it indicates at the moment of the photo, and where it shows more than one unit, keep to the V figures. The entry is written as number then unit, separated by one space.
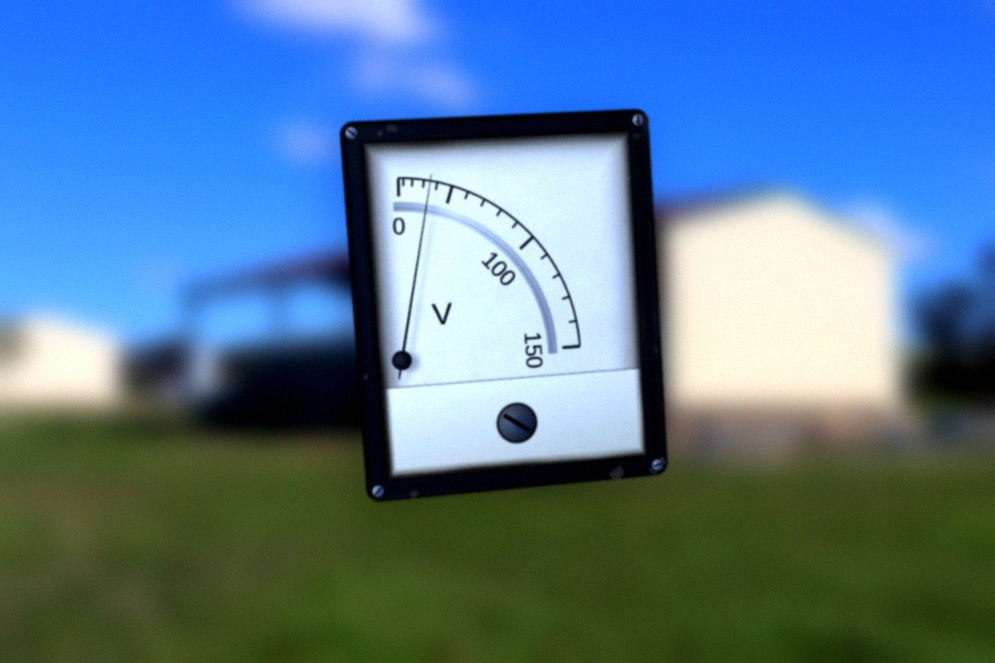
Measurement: 35 V
